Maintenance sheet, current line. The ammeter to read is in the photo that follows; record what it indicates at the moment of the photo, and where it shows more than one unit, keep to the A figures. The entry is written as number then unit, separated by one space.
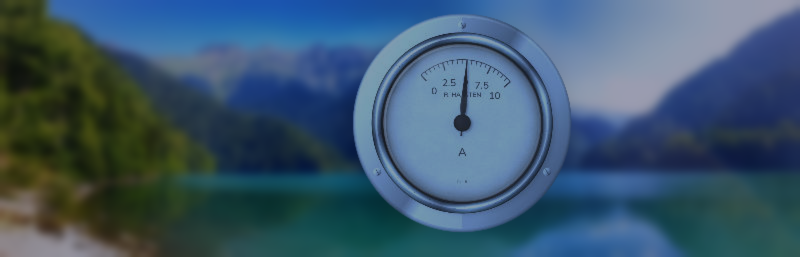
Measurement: 5 A
